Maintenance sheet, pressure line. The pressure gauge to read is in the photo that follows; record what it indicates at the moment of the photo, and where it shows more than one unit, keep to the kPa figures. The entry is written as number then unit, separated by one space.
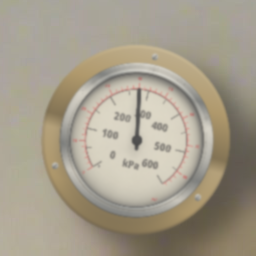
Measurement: 275 kPa
